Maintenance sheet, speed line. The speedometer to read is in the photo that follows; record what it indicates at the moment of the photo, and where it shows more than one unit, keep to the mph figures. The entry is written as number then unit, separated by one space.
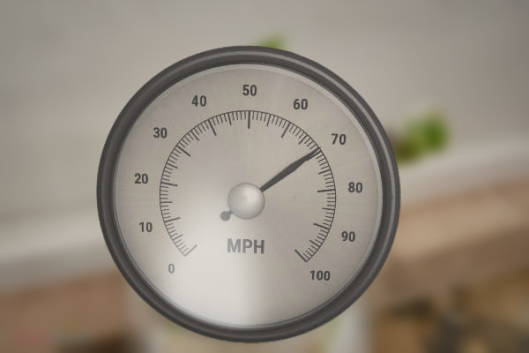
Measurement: 69 mph
